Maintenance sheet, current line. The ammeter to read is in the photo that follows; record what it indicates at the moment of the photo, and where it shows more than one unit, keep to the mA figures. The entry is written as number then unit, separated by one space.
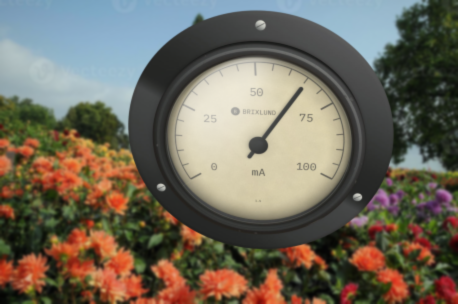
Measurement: 65 mA
